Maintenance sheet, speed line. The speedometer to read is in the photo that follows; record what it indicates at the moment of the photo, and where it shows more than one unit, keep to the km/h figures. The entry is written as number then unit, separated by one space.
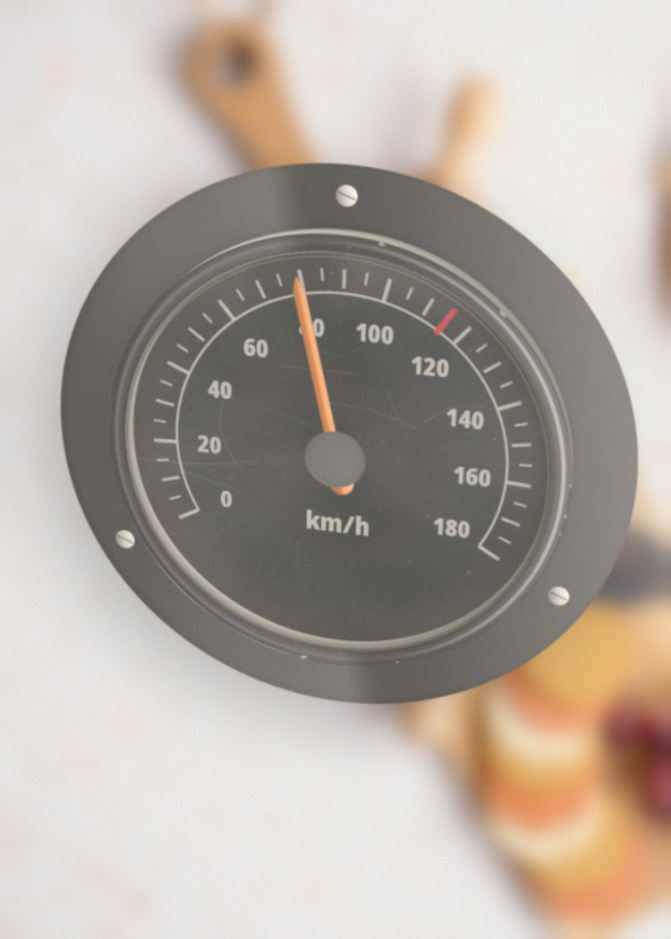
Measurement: 80 km/h
